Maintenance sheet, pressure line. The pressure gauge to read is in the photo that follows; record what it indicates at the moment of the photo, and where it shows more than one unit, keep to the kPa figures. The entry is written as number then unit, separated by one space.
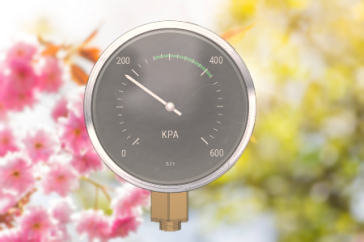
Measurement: 180 kPa
